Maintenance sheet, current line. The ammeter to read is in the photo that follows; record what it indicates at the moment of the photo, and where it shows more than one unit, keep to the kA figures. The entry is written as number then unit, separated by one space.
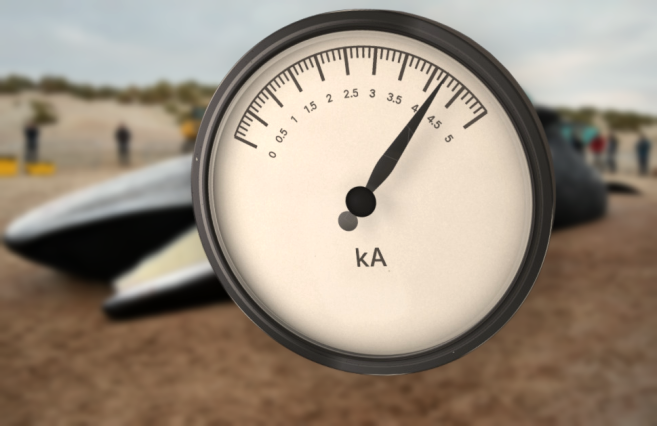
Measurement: 4.2 kA
